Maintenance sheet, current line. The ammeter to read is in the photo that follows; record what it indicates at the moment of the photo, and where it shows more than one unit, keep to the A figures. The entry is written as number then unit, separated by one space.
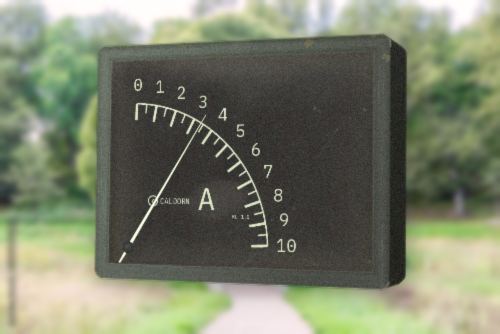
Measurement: 3.5 A
